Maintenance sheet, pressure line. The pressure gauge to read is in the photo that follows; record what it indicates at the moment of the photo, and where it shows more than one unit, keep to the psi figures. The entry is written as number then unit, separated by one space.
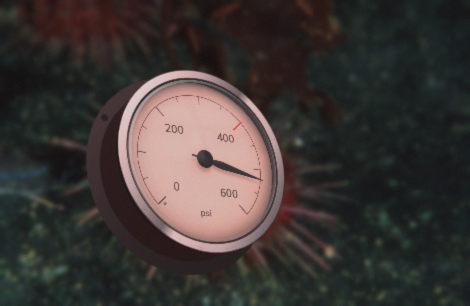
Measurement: 525 psi
